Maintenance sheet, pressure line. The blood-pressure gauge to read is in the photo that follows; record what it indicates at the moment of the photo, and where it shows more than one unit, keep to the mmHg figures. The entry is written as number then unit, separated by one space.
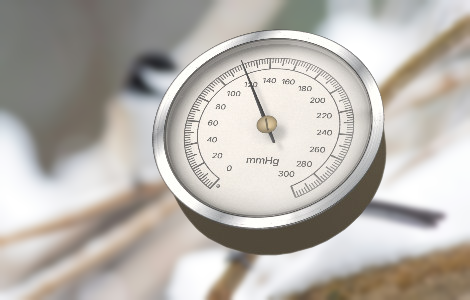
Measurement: 120 mmHg
